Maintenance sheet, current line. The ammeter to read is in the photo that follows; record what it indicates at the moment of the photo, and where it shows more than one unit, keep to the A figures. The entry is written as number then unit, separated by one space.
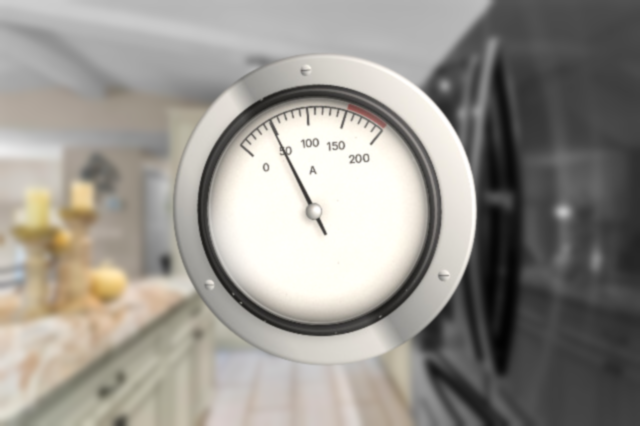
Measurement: 50 A
